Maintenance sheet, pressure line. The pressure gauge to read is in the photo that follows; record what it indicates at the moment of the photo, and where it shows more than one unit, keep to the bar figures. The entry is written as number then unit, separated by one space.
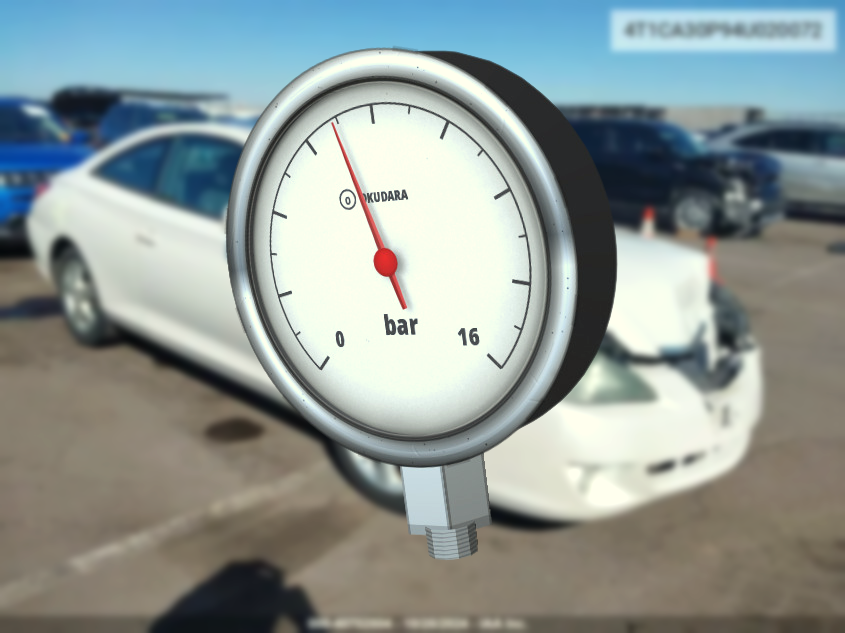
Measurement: 7 bar
